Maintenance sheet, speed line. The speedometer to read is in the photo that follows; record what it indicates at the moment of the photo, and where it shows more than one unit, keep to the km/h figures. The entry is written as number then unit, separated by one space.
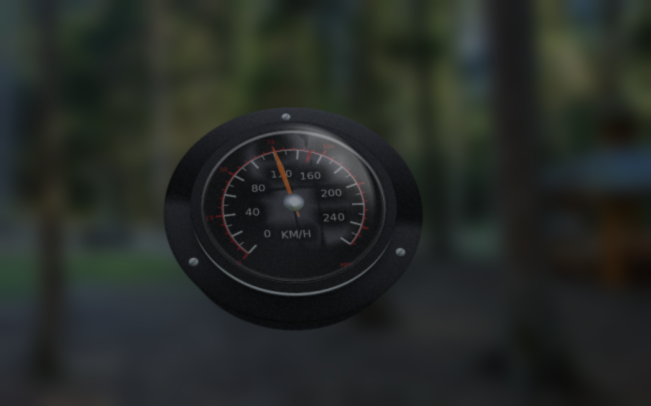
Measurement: 120 km/h
